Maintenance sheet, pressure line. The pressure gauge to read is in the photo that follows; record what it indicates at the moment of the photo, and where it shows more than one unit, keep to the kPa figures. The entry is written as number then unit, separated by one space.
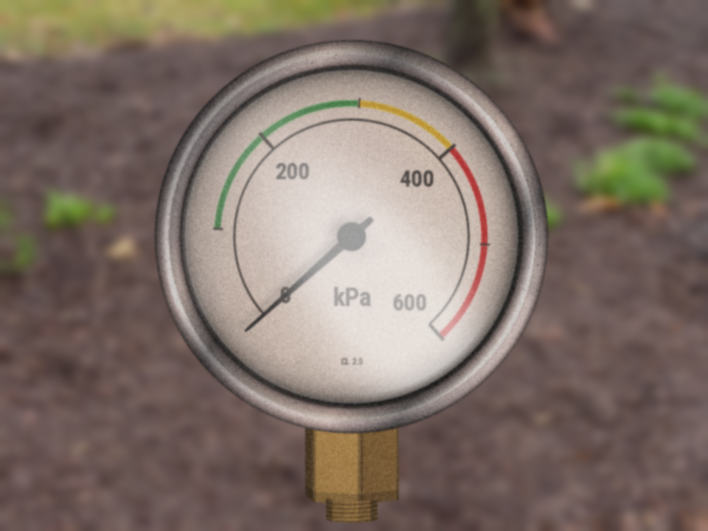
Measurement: 0 kPa
